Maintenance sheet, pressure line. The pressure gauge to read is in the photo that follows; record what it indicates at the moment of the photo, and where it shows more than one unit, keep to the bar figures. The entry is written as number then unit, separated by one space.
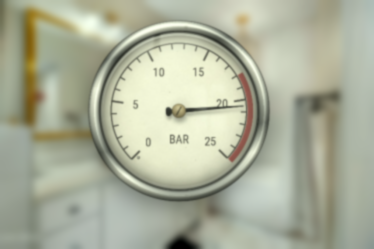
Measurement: 20.5 bar
